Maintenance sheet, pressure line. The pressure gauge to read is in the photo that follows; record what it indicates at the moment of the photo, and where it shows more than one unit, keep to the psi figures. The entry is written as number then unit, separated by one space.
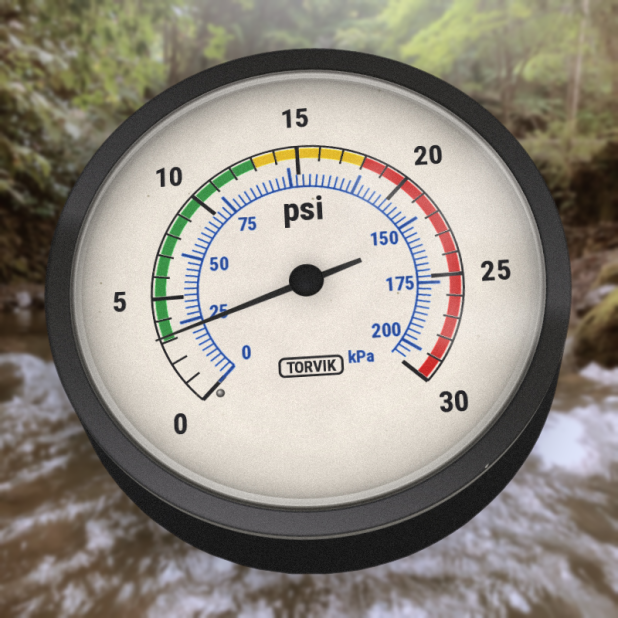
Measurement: 3 psi
